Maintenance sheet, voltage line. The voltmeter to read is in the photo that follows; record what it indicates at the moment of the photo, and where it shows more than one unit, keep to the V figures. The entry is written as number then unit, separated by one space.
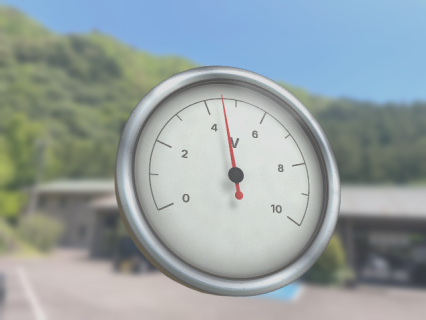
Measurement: 4.5 V
